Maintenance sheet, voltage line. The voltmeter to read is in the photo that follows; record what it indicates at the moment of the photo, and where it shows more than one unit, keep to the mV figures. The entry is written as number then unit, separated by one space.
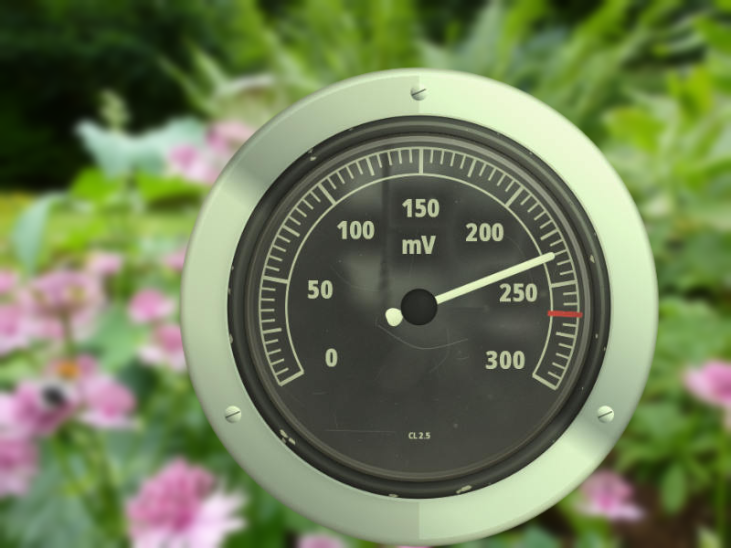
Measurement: 235 mV
